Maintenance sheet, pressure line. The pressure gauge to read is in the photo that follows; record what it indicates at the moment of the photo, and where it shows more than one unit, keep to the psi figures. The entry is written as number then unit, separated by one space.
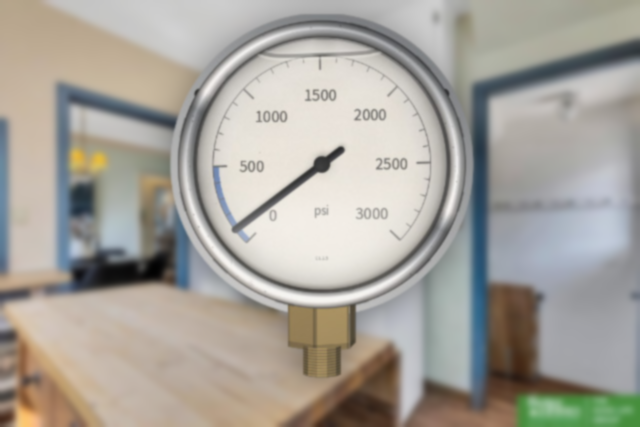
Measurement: 100 psi
